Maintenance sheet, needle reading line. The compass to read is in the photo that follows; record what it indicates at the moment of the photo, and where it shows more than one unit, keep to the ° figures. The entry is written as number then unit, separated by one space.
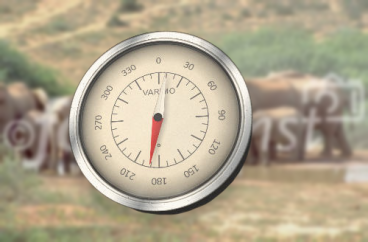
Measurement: 190 °
